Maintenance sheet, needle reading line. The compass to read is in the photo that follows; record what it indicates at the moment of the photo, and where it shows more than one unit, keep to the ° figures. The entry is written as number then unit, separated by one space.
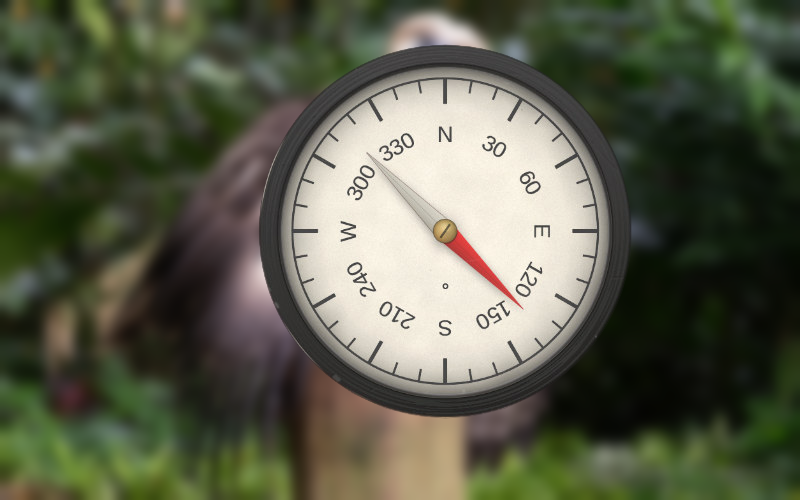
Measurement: 135 °
